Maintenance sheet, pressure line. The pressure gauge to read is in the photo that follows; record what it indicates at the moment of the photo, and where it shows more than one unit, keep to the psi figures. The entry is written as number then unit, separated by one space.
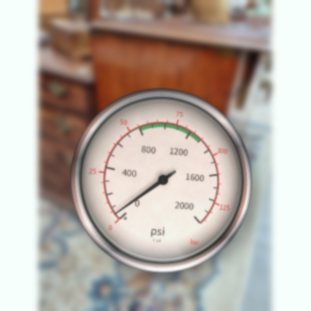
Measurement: 50 psi
